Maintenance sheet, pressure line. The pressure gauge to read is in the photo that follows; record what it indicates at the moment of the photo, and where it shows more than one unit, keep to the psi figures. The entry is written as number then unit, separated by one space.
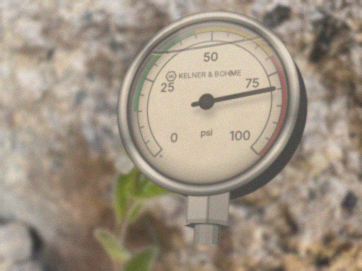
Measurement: 80 psi
